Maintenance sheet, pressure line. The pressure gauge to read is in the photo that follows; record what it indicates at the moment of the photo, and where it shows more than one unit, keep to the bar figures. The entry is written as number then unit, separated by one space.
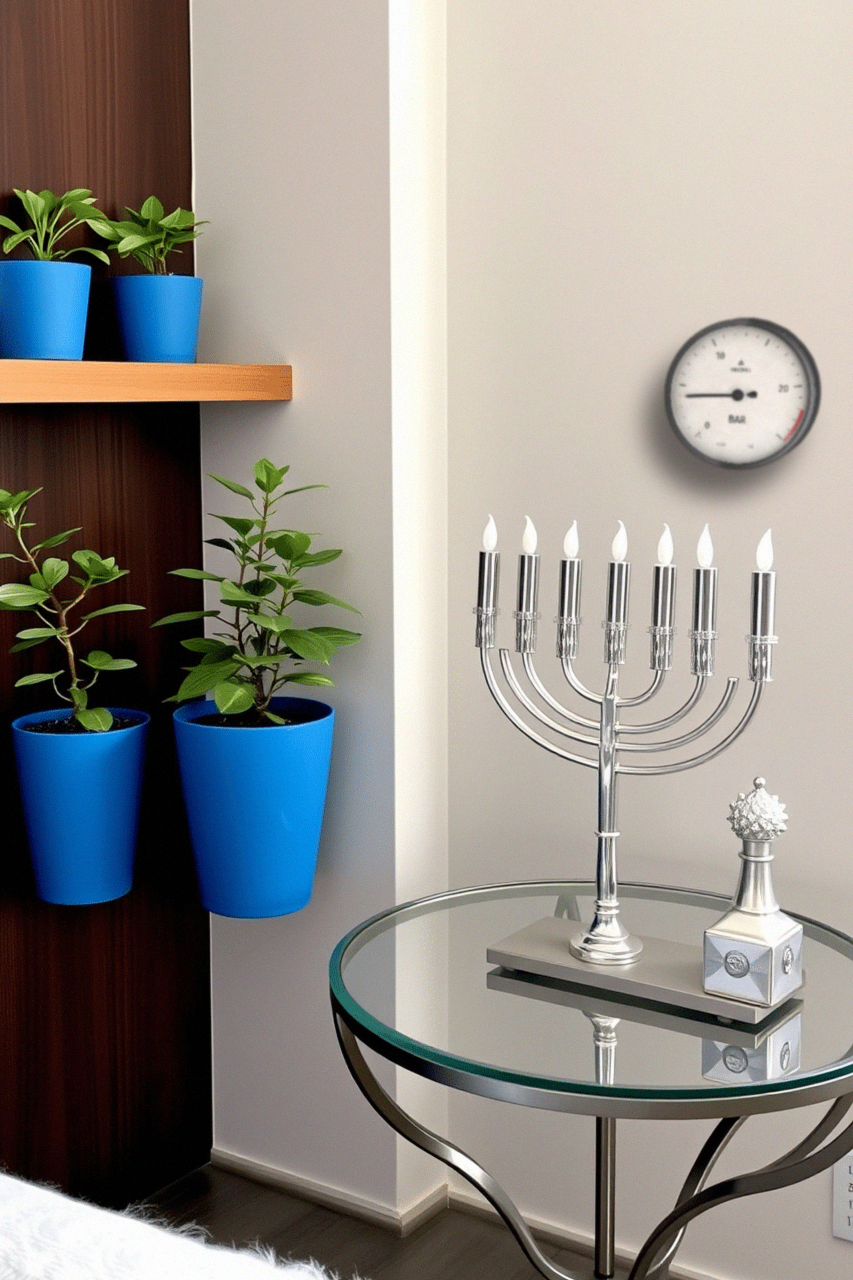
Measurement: 4 bar
